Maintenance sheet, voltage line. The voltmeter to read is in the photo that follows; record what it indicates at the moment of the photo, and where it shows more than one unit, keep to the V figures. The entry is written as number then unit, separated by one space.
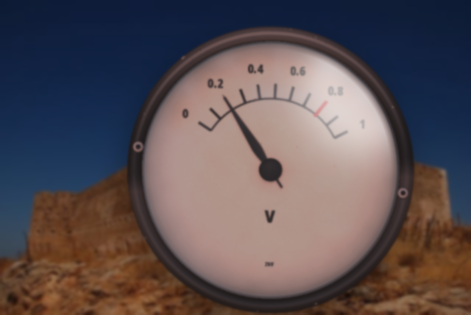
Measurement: 0.2 V
